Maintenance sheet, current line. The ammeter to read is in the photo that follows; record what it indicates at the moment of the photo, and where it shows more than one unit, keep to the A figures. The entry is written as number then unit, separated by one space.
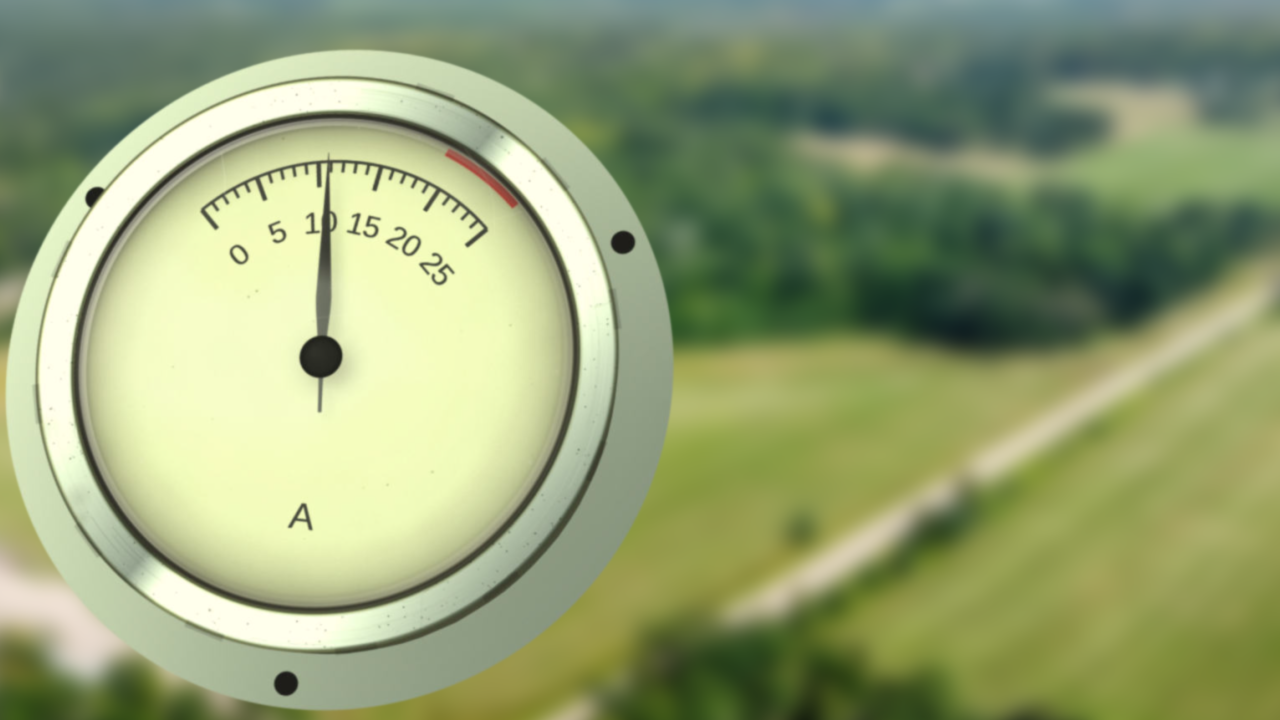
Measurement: 11 A
